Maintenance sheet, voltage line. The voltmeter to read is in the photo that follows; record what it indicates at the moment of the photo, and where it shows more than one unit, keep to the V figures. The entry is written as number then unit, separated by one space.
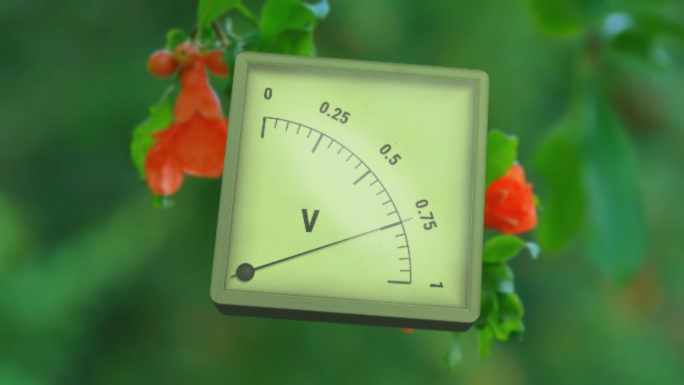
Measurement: 0.75 V
